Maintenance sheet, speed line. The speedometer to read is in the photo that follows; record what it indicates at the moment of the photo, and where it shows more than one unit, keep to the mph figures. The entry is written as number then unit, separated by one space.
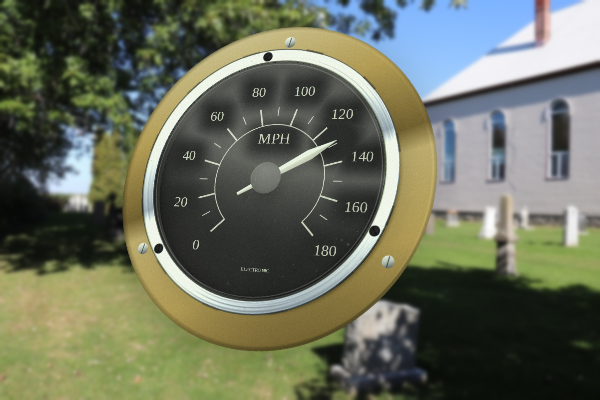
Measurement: 130 mph
